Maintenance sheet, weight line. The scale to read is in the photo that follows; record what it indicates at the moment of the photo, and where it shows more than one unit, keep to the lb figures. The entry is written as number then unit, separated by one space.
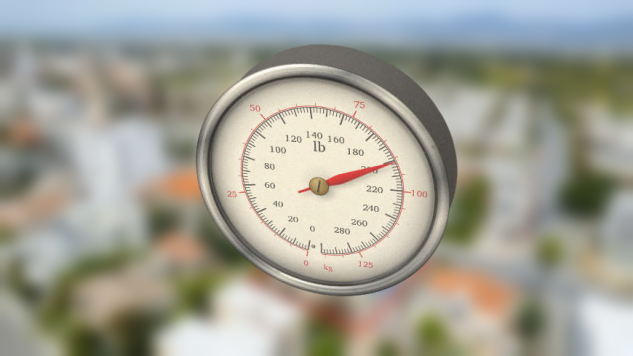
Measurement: 200 lb
